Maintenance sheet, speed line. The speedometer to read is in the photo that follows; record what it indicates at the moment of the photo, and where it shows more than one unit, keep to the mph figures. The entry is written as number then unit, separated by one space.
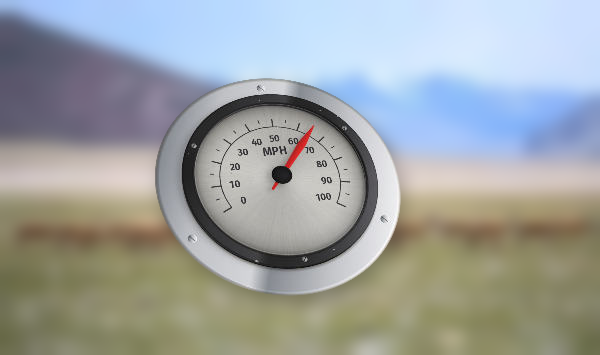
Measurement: 65 mph
